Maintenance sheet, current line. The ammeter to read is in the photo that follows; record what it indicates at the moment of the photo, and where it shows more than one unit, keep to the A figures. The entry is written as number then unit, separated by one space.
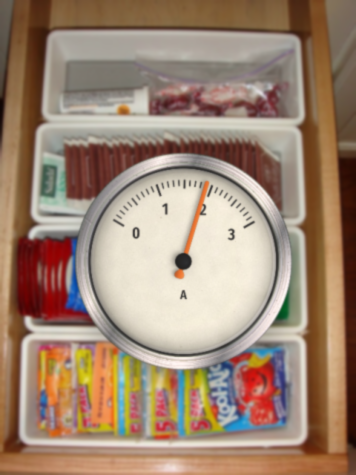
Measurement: 1.9 A
